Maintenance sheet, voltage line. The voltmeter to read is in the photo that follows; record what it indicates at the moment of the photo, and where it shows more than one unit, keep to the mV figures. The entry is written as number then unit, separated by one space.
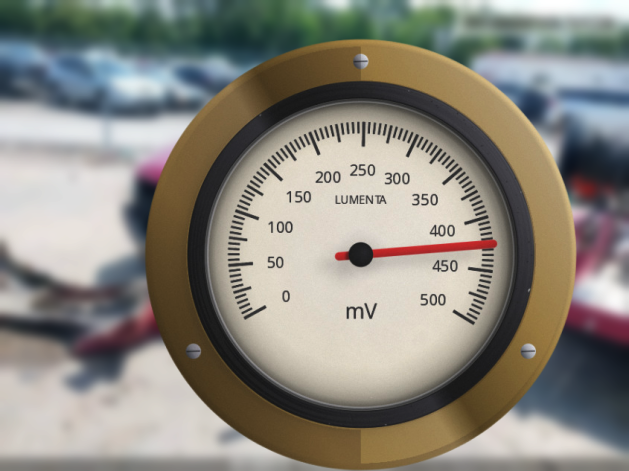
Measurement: 425 mV
